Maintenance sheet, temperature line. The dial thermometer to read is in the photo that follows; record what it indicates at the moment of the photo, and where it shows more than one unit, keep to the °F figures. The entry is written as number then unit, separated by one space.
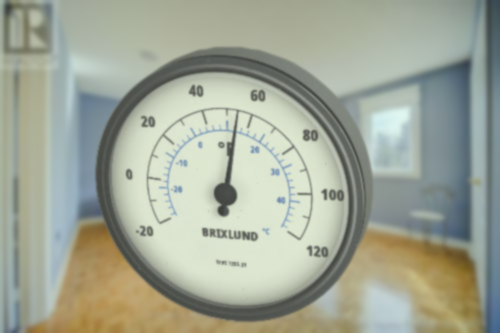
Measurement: 55 °F
